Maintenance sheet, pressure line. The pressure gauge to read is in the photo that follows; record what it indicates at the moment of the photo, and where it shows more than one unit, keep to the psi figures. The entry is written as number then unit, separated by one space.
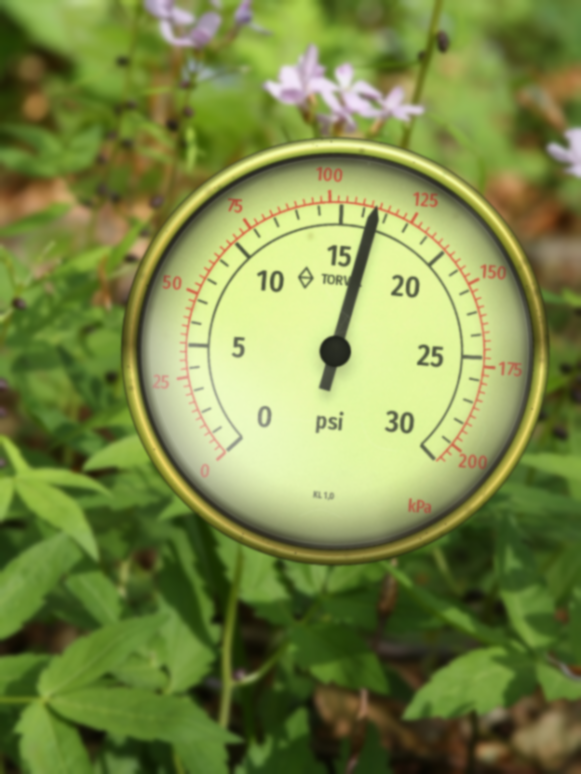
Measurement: 16.5 psi
